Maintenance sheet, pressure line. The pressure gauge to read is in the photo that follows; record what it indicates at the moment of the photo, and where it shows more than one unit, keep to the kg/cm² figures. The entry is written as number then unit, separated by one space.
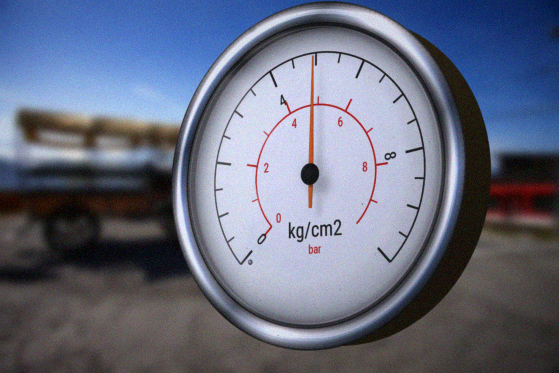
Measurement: 5 kg/cm²
